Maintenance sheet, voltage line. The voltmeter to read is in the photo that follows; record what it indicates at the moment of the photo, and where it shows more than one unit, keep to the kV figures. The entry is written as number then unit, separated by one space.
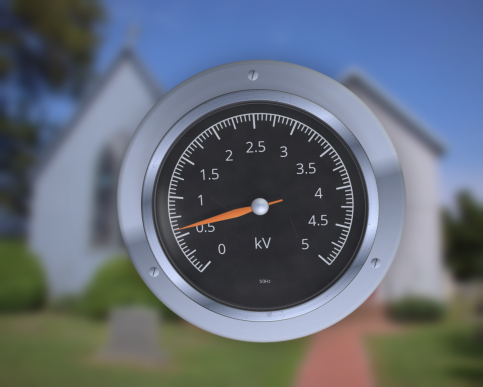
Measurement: 0.6 kV
